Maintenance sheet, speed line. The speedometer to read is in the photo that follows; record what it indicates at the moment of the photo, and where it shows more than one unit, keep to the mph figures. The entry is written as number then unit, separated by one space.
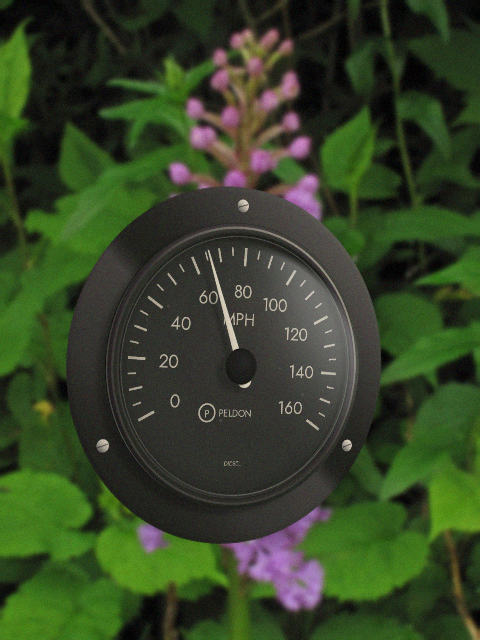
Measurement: 65 mph
